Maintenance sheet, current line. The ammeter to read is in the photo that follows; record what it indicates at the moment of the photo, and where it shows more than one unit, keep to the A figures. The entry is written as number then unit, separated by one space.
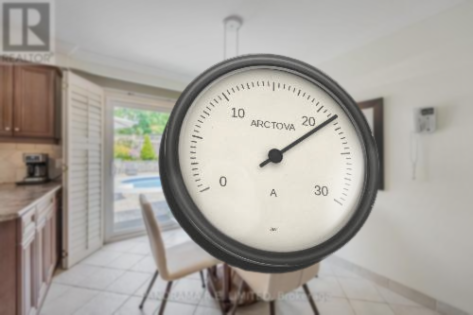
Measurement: 21.5 A
